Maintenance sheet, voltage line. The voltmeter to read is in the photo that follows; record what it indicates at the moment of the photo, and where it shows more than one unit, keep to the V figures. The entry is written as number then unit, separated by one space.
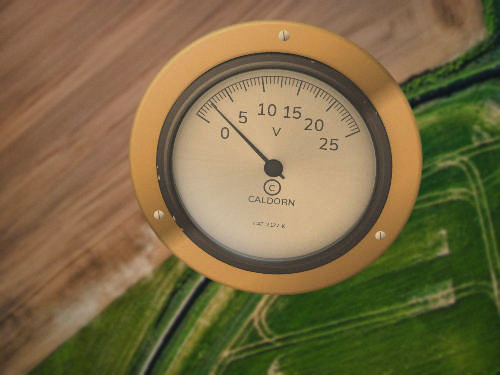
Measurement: 2.5 V
